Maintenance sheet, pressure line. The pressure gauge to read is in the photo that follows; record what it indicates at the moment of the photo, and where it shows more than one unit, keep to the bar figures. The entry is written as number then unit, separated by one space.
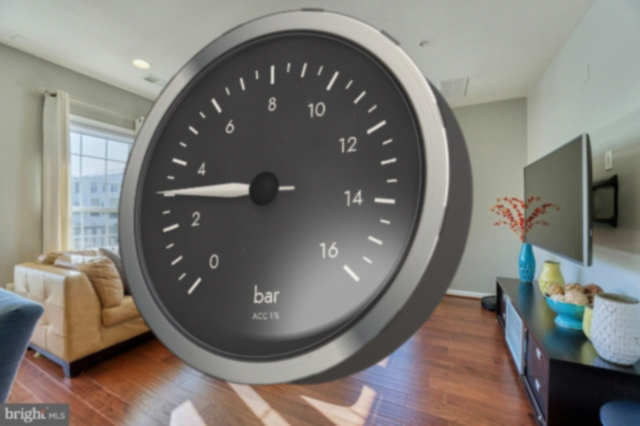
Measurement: 3 bar
